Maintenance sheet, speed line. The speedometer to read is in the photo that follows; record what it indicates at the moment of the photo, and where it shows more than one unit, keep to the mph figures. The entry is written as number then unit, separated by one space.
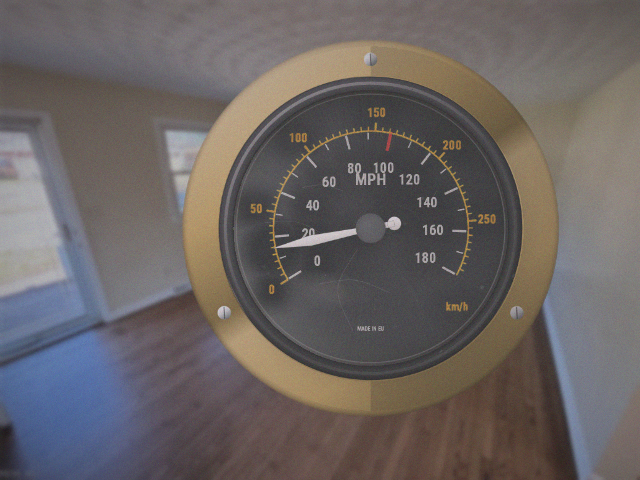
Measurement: 15 mph
